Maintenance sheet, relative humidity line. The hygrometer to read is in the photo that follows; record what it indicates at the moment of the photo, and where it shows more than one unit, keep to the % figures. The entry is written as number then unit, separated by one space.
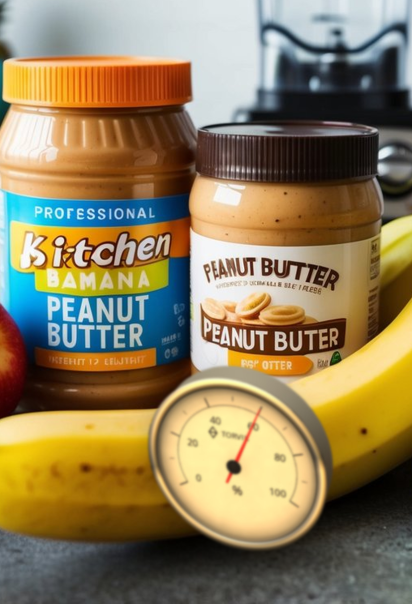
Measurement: 60 %
